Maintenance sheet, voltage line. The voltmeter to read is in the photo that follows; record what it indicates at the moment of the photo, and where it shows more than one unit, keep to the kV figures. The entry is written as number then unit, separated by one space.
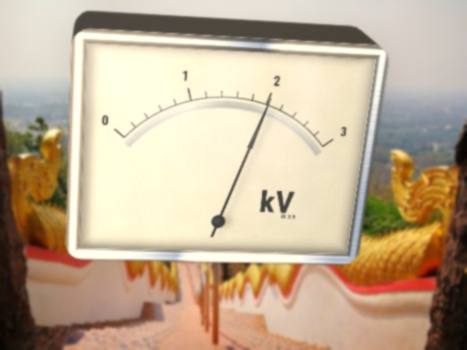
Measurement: 2 kV
